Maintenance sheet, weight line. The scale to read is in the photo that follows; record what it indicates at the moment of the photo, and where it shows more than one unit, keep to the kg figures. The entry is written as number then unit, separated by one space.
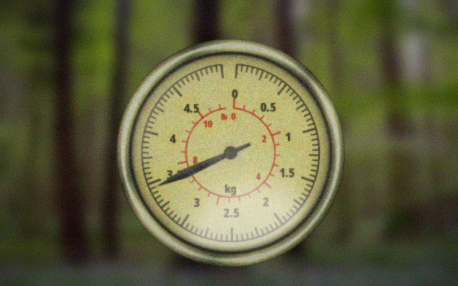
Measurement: 3.45 kg
